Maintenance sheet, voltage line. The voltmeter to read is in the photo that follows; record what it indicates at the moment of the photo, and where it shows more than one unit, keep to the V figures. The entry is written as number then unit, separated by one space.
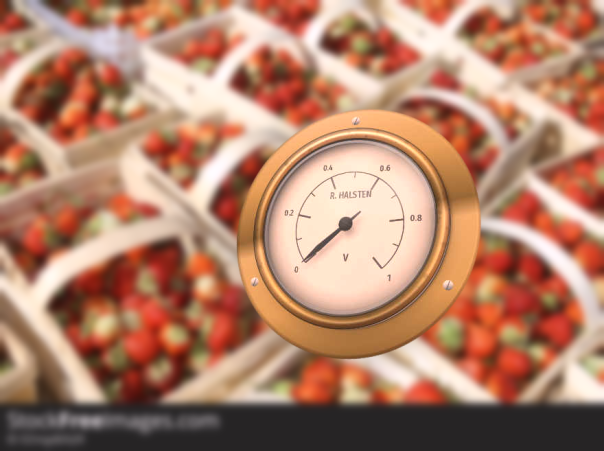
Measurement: 0 V
